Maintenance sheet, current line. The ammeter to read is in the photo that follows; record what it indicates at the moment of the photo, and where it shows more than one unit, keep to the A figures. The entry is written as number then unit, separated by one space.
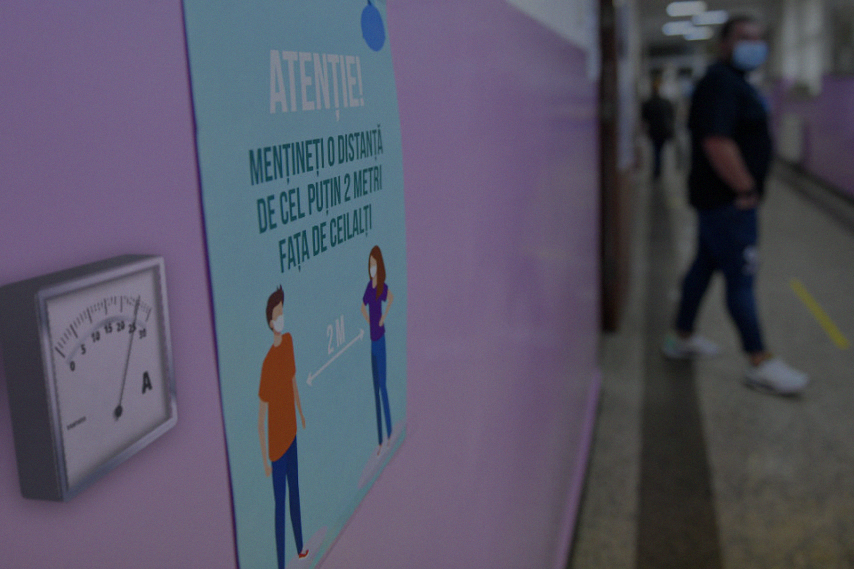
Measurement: 25 A
